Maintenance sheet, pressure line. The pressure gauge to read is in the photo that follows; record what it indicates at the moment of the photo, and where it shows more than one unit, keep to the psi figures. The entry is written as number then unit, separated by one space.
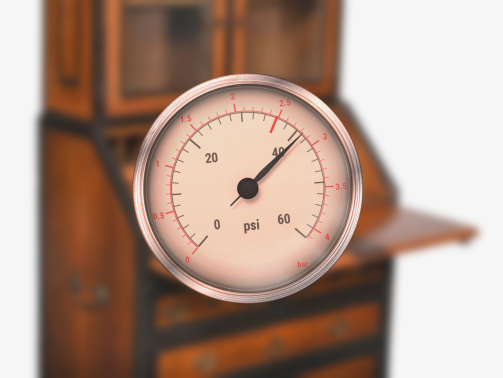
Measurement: 41 psi
